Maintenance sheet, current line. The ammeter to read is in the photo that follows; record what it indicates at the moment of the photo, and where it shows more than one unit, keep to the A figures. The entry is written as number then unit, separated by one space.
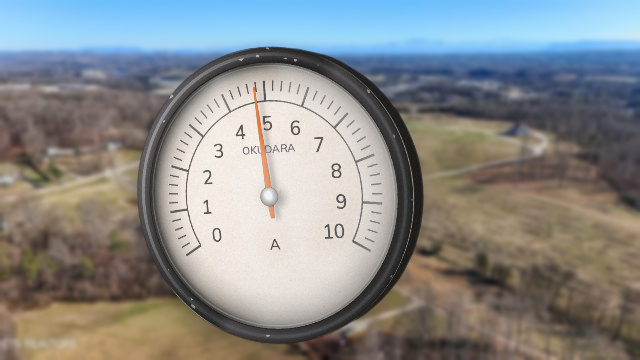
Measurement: 4.8 A
